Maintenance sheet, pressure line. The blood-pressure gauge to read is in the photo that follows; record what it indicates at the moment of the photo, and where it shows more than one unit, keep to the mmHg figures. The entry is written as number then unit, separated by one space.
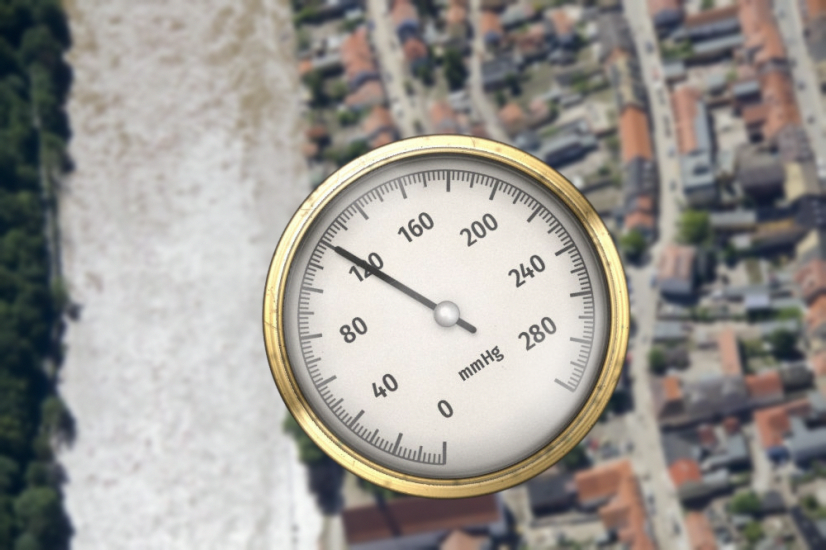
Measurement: 120 mmHg
